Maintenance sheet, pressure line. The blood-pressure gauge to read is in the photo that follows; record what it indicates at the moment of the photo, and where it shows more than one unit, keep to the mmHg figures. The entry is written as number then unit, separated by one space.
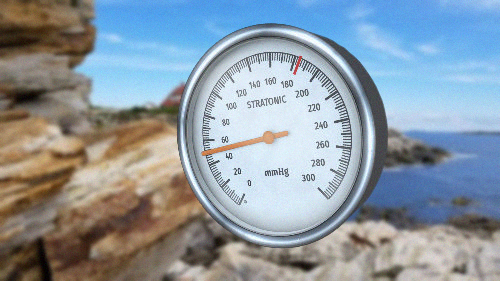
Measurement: 50 mmHg
